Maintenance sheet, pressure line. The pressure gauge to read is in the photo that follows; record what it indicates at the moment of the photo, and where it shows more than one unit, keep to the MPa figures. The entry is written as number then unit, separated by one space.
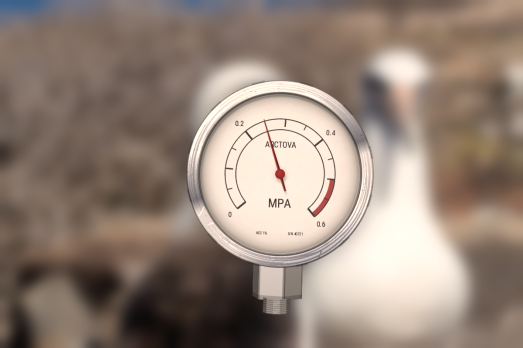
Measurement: 0.25 MPa
